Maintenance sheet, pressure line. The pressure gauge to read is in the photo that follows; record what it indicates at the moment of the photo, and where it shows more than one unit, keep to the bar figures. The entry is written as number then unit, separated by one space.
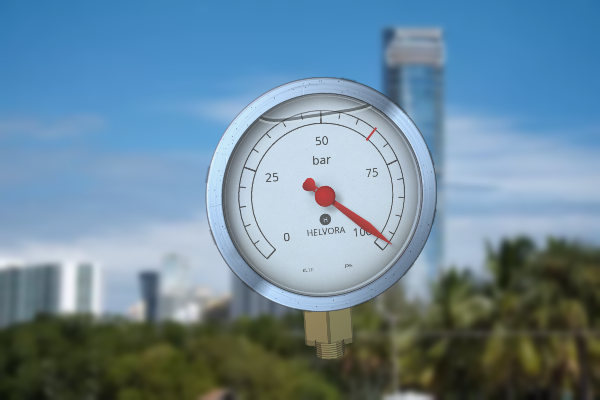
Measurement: 97.5 bar
